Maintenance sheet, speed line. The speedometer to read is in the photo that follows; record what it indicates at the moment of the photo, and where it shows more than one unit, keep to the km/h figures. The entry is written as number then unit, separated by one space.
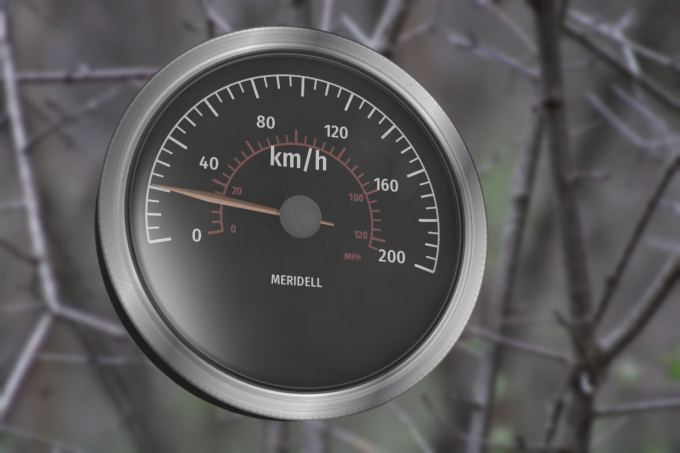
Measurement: 20 km/h
